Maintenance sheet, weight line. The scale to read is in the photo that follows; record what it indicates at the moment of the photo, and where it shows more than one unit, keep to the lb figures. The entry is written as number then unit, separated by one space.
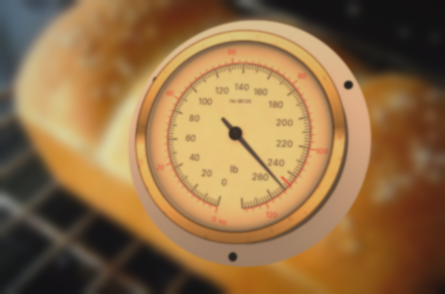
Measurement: 250 lb
